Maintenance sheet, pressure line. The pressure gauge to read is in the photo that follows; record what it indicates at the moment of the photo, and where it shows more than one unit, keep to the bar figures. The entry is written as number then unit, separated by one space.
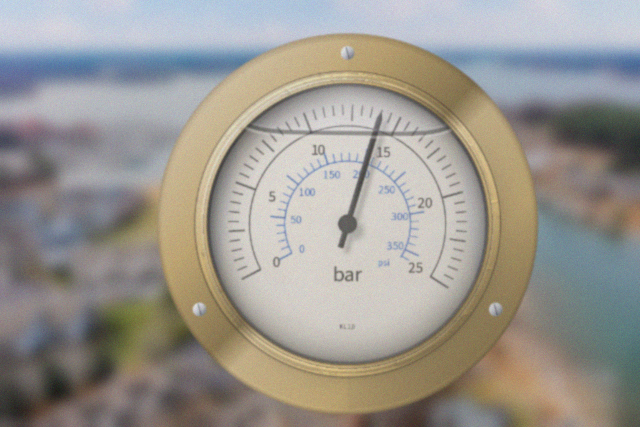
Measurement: 14 bar
